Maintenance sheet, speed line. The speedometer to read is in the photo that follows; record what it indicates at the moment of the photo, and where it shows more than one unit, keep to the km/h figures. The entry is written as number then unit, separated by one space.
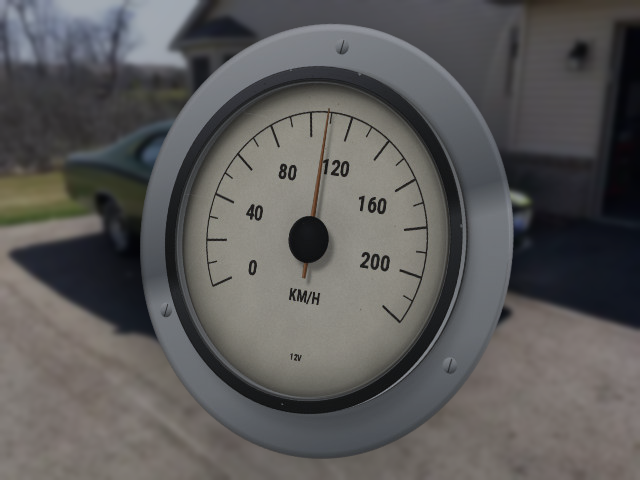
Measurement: 110 km/h
